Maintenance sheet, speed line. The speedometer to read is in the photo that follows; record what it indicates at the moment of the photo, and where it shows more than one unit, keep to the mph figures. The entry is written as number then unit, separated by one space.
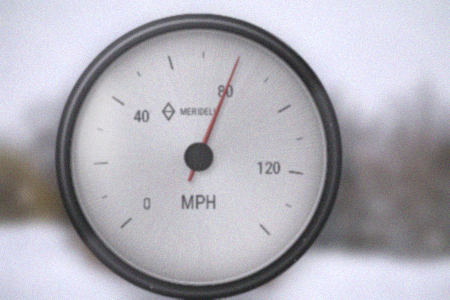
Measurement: 80 mph
